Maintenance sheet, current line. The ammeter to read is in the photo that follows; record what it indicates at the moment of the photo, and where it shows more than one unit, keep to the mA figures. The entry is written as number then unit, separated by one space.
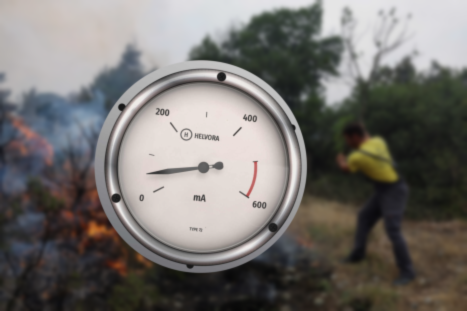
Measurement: 50 mA
